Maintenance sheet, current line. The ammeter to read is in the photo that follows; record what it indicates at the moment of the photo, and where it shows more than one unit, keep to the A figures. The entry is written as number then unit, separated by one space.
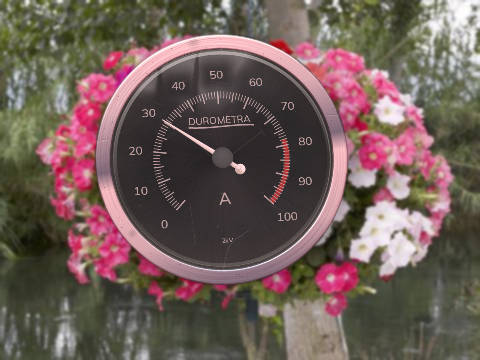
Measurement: 30 A
